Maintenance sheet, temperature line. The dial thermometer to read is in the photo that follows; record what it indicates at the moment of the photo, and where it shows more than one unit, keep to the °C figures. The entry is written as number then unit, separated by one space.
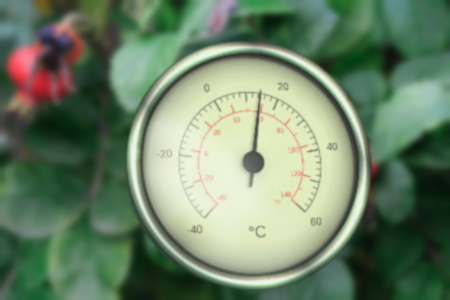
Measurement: 14 °C
